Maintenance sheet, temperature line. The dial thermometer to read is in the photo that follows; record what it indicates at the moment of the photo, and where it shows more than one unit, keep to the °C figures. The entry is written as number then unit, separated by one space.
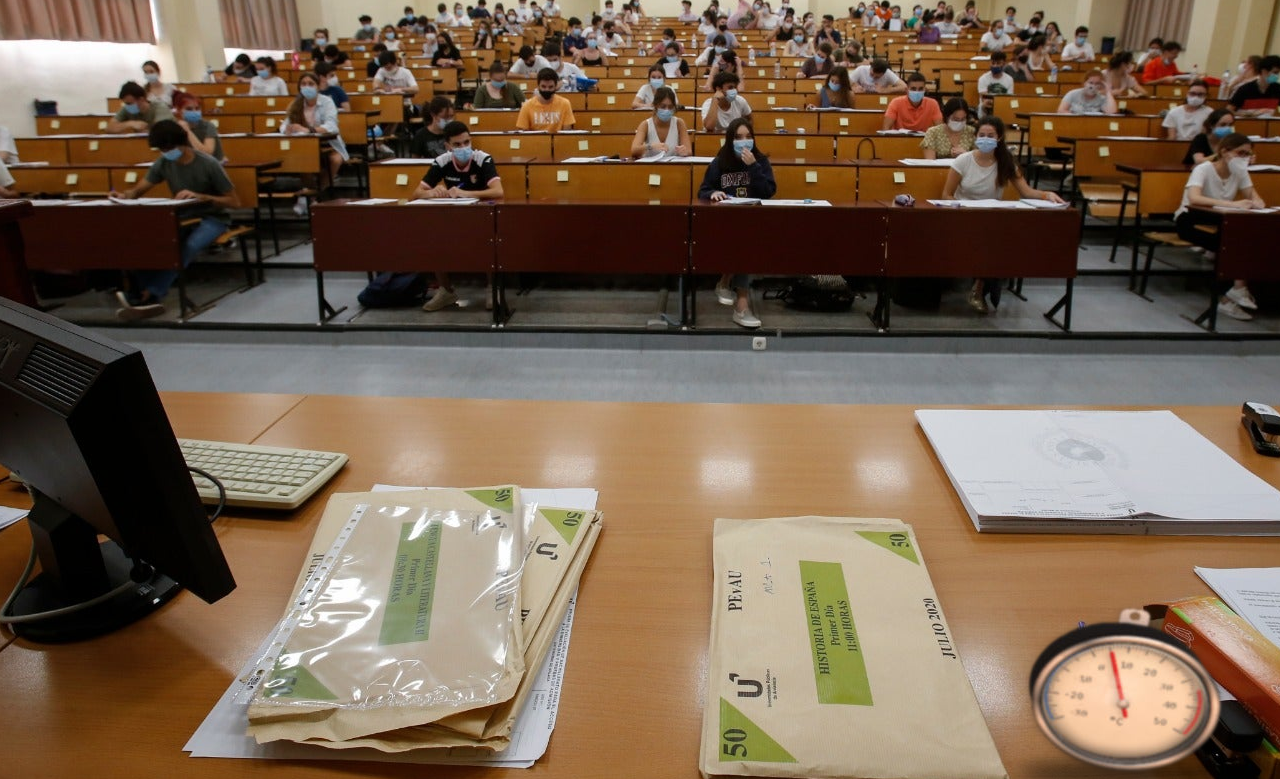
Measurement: 5 °C
